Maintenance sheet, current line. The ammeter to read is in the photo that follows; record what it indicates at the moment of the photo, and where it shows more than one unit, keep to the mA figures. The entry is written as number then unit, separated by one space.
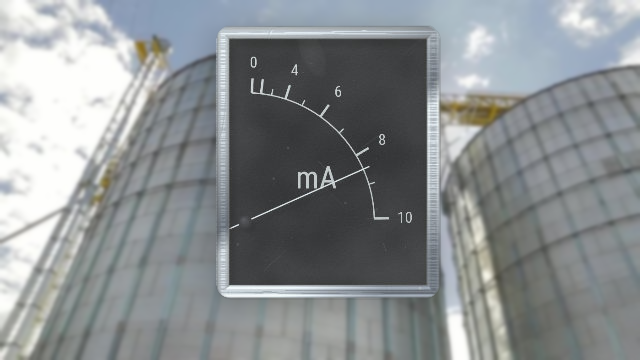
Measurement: 8.5 mA
